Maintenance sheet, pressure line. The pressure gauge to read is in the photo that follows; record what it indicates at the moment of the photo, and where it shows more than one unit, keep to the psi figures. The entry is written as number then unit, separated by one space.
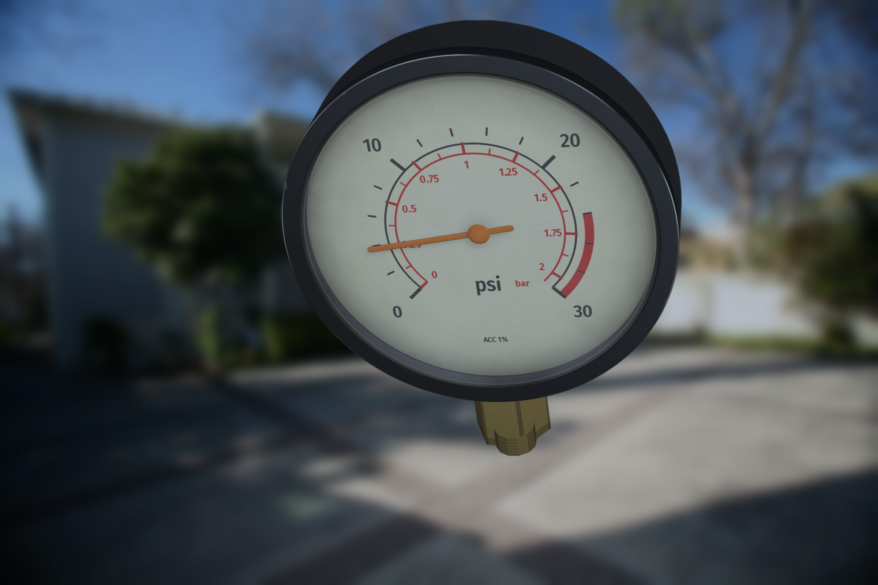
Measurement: 4 psi
